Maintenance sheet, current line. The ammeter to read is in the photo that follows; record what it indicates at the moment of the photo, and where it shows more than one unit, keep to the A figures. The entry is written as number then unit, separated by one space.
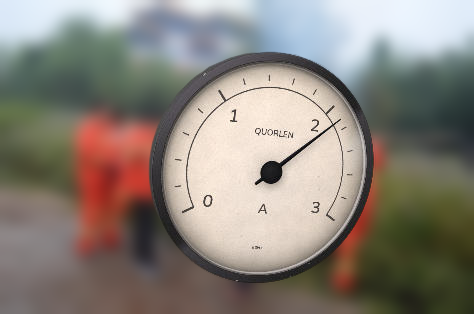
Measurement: 2.1 A
